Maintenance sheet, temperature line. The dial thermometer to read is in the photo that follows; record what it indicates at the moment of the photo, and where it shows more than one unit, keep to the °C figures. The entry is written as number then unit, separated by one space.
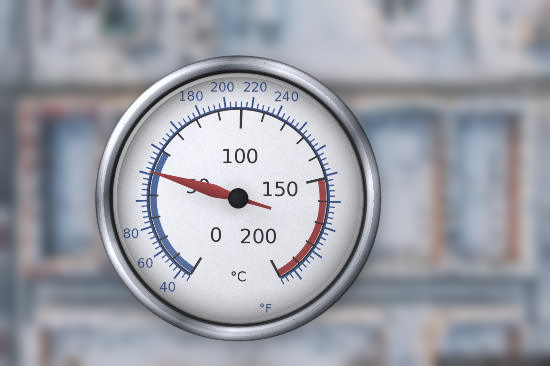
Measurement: 50 °C
